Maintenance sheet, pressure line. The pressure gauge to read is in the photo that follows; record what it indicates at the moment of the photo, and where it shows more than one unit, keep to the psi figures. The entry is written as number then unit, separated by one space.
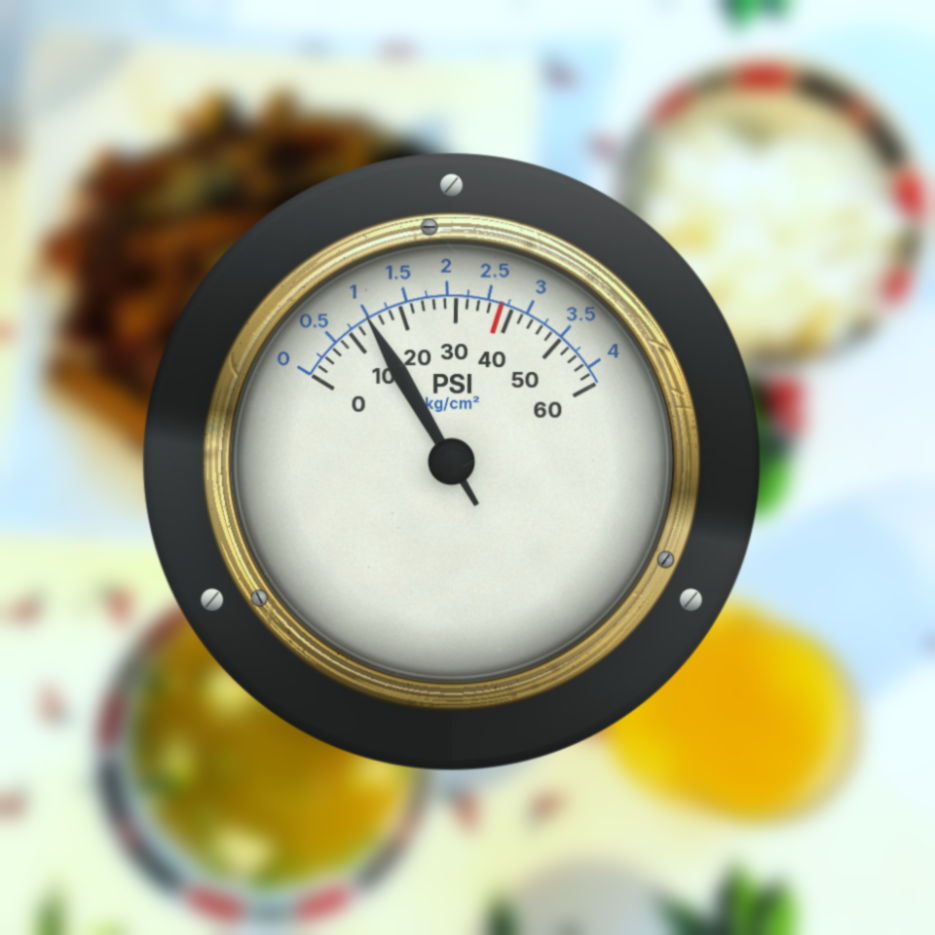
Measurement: 14 psi
